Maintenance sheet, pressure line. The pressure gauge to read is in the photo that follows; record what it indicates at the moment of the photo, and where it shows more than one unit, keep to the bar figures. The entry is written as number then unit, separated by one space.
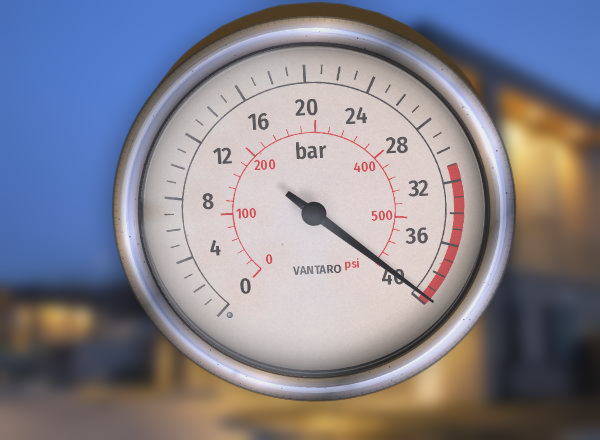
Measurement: 39.5 bar
